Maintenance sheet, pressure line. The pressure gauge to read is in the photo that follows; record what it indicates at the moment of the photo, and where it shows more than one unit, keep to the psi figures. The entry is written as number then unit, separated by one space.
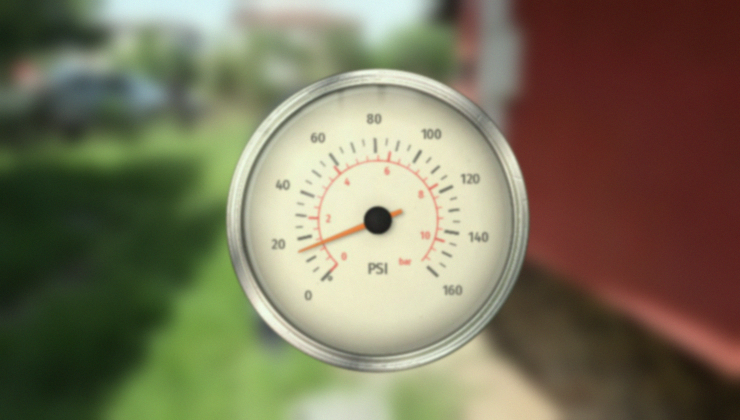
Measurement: 15 psi
